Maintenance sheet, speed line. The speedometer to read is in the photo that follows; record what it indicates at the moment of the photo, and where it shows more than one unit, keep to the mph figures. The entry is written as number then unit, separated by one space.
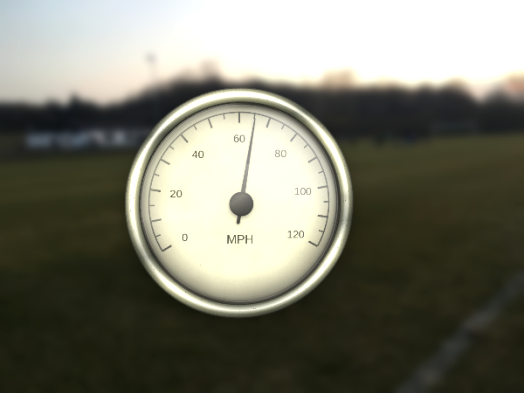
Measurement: 65 mph
